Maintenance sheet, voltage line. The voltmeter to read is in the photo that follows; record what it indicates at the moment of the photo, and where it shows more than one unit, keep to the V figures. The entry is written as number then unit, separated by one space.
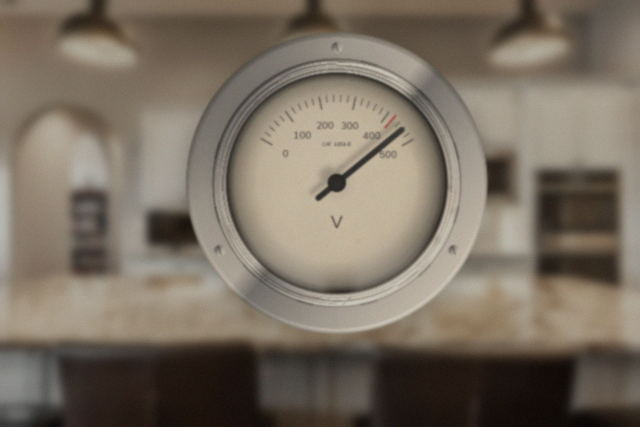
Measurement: 460 V
